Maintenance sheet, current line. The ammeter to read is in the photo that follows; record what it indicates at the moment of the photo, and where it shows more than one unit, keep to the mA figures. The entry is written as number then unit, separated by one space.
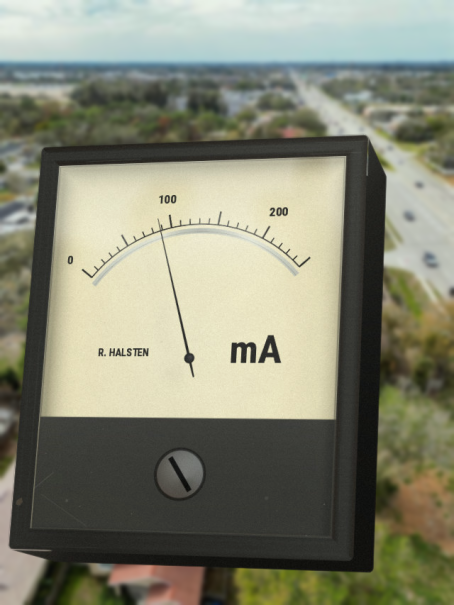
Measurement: 90 mA
